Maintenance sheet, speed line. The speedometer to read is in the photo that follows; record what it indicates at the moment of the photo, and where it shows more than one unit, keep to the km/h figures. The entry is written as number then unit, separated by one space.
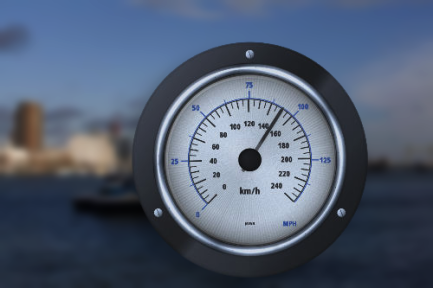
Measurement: 150 km/h
